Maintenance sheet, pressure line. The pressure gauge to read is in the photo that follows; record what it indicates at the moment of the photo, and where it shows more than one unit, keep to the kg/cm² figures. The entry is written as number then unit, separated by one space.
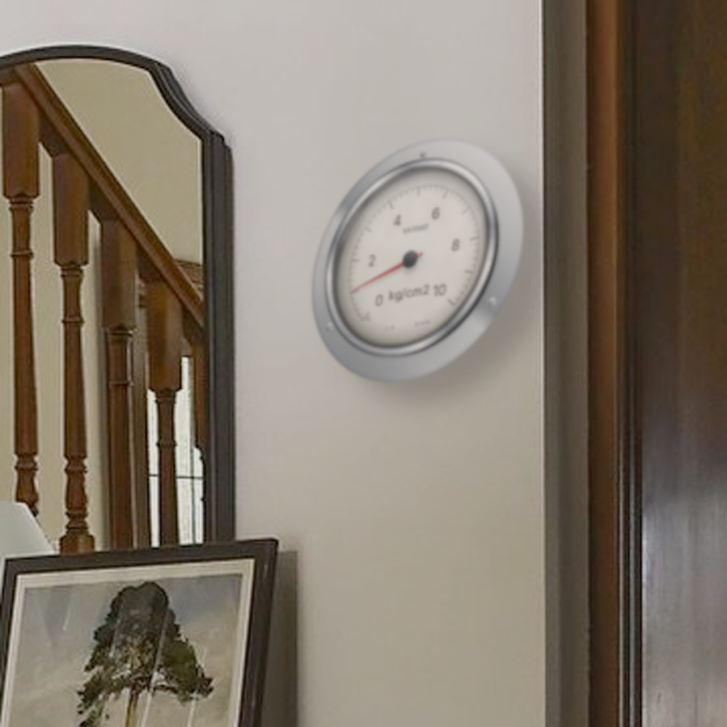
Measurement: 1 kg/cm²
